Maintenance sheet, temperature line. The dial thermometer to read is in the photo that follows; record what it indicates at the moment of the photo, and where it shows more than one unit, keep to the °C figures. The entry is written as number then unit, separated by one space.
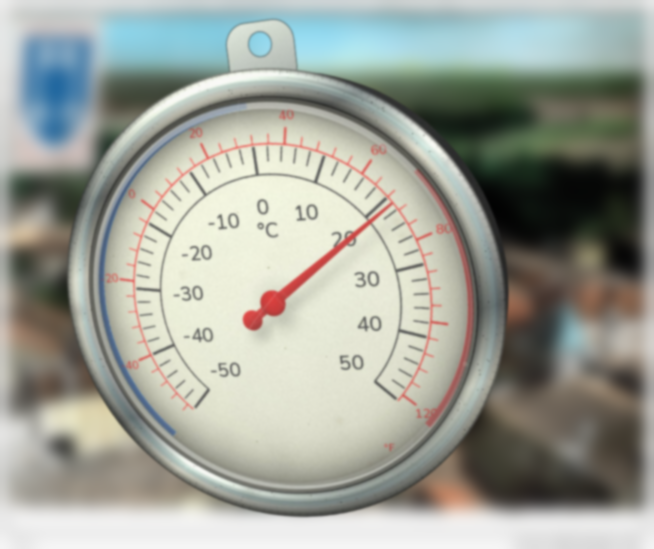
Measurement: 21 °C
